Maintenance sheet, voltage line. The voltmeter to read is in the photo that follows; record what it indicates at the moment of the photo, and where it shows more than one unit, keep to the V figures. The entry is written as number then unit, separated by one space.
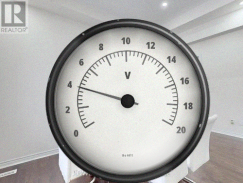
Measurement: 4 V
